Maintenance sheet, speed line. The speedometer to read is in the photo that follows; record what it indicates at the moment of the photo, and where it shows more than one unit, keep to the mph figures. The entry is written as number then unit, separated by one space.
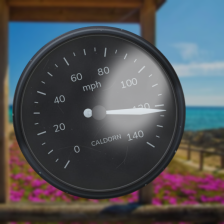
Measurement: 122.5 mph
